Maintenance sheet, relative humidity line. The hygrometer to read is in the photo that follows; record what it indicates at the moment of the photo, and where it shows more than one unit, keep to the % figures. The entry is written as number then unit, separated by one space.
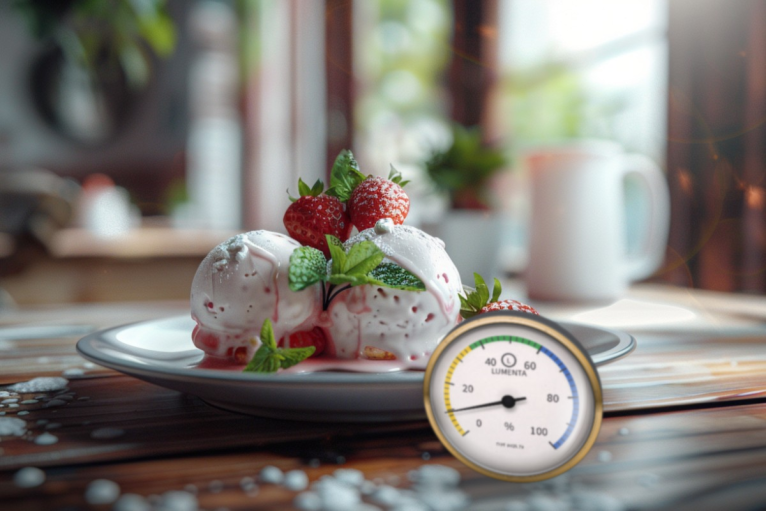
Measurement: 10 %
